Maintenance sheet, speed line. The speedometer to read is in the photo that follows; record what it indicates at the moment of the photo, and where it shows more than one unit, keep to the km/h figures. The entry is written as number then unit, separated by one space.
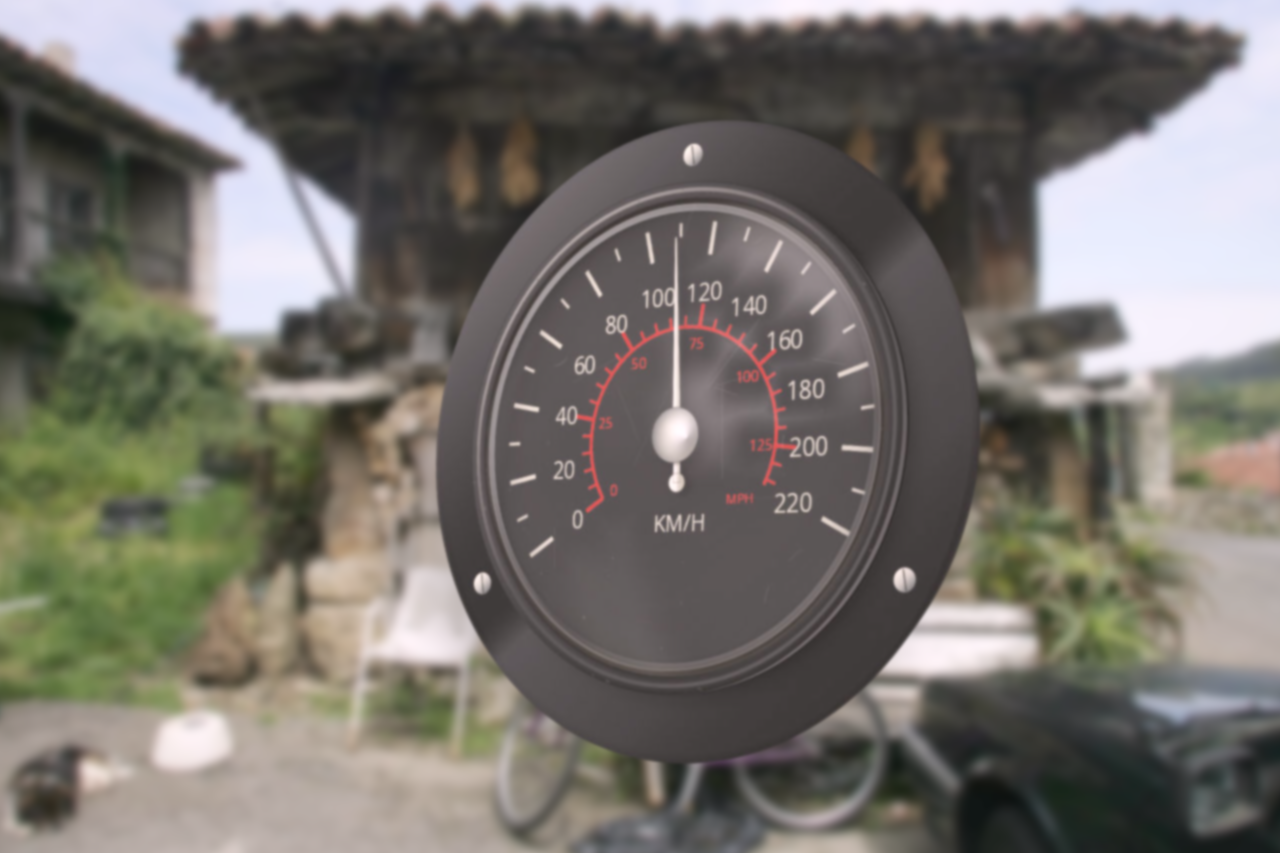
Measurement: 110 km/h
